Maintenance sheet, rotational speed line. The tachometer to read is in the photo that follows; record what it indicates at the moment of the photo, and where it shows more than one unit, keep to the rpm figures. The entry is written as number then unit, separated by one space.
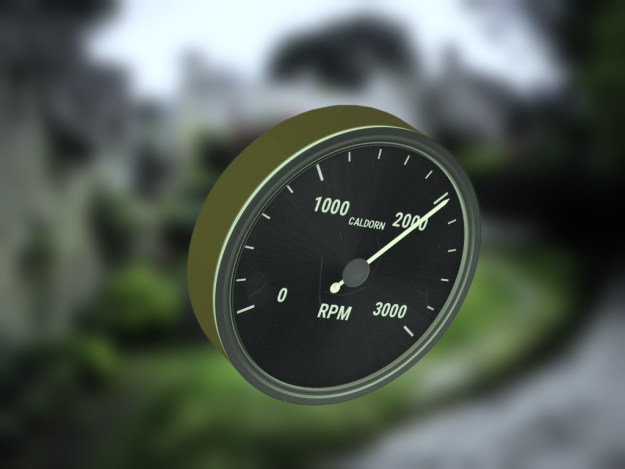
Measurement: 2000 rpm
